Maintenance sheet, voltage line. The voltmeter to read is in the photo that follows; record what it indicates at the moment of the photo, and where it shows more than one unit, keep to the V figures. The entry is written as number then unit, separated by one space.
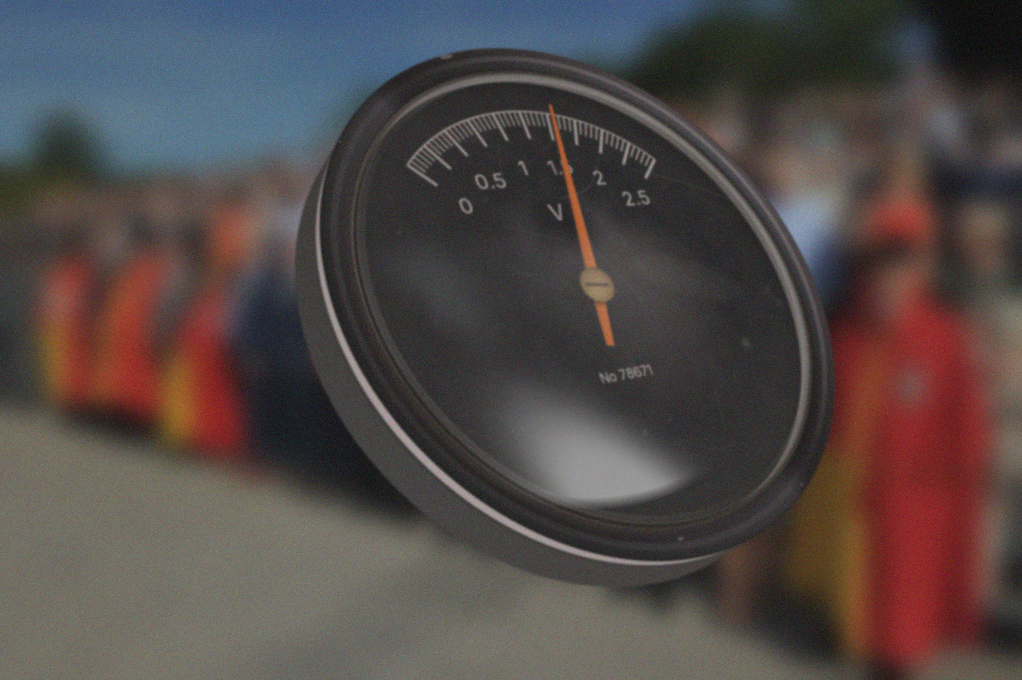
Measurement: 1.5 V
